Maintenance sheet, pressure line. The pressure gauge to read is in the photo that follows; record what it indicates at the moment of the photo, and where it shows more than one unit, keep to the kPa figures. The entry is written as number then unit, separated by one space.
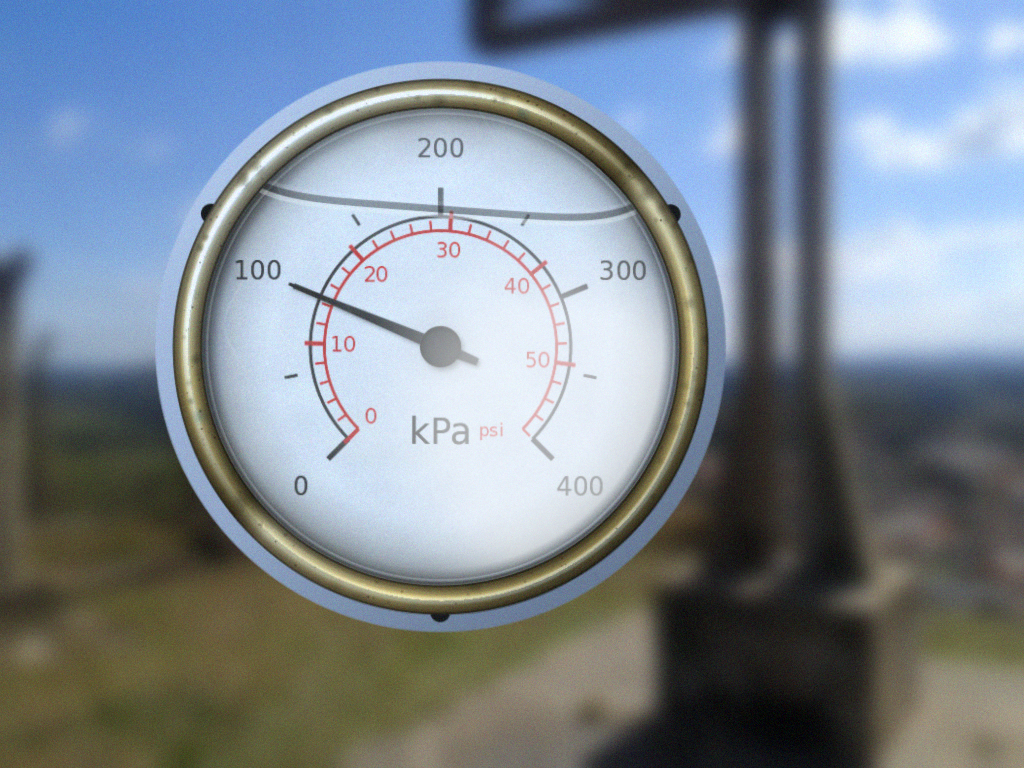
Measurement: 100 kPa
